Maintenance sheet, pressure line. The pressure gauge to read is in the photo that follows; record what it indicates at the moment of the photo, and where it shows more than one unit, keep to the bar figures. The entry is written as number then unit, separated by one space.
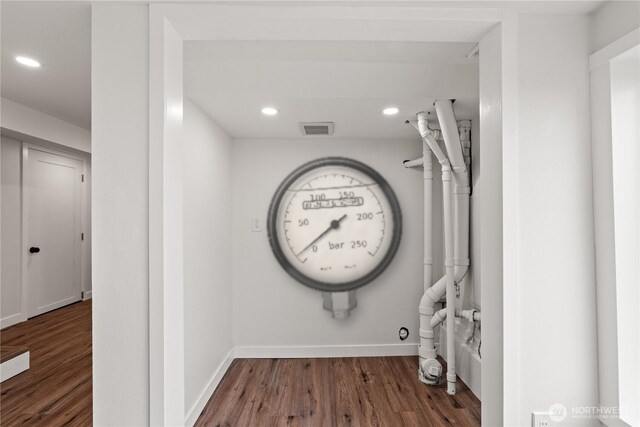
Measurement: 10 bar
